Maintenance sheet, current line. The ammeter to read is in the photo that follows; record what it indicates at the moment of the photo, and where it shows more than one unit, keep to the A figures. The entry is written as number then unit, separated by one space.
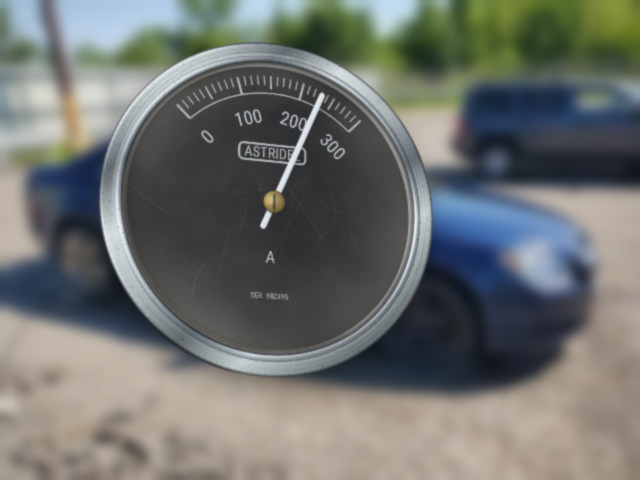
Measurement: 230 A
